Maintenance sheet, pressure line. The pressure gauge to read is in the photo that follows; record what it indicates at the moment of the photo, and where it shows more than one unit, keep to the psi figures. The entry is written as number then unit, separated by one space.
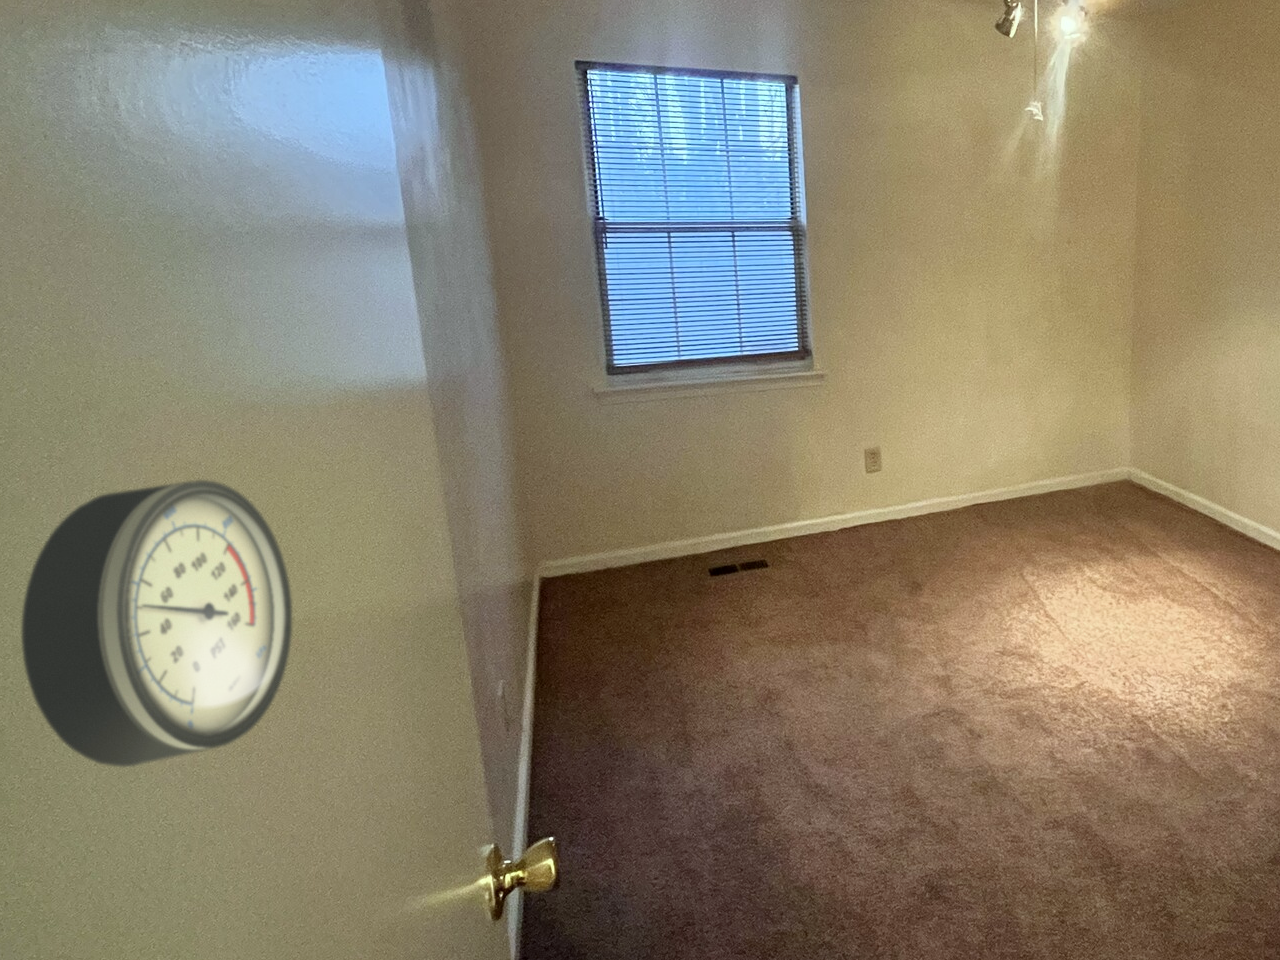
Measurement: 50 psi
